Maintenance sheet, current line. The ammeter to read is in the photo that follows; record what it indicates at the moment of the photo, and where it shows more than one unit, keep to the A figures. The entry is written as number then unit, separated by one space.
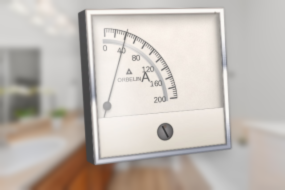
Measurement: 40 A
